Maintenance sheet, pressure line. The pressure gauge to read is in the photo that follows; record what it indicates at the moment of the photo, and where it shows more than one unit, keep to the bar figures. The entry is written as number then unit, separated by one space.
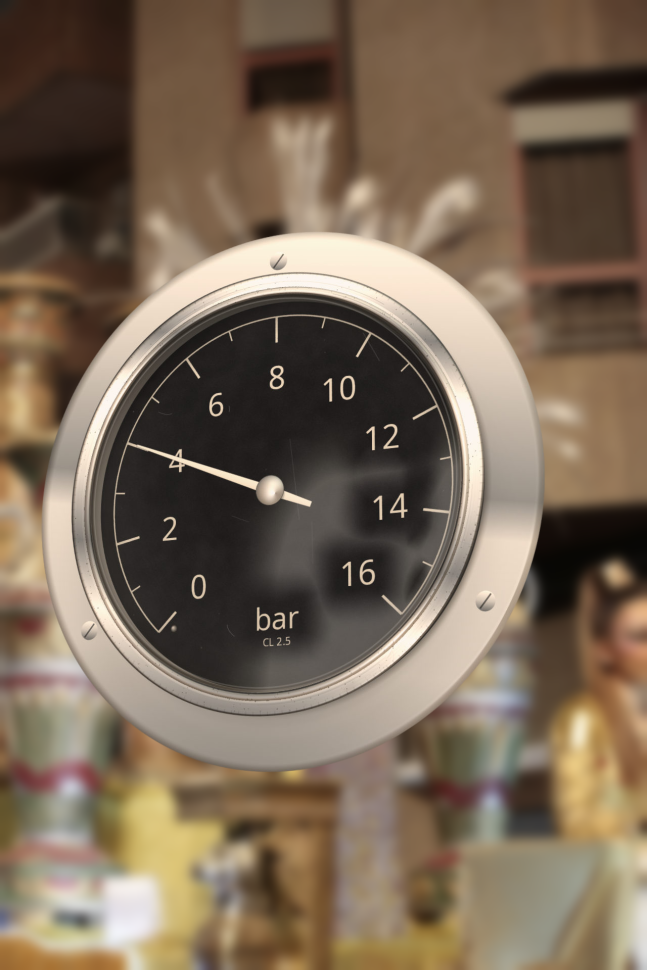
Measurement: 4 bar
